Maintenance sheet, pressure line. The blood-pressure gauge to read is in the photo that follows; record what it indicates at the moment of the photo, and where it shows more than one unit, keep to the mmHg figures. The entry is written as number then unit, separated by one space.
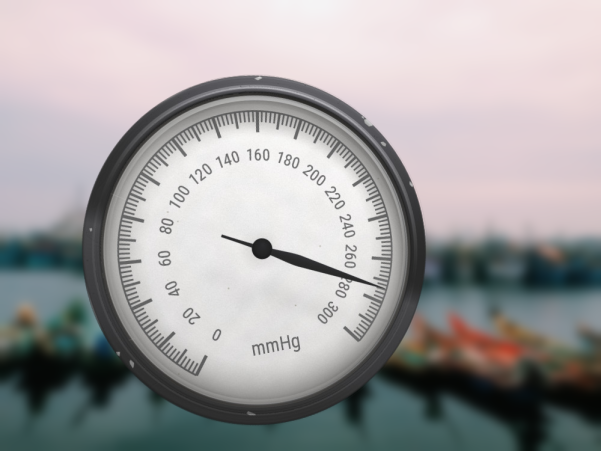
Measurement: 274 mmHg
